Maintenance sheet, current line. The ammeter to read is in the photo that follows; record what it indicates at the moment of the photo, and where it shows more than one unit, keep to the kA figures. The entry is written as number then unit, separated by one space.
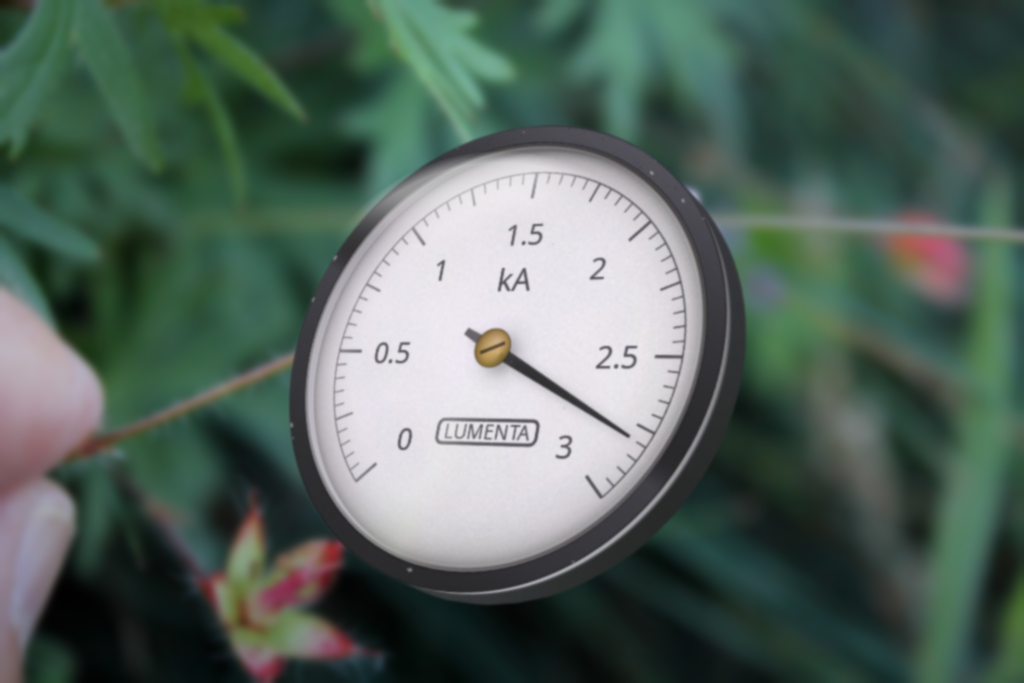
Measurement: 2.8 kA
